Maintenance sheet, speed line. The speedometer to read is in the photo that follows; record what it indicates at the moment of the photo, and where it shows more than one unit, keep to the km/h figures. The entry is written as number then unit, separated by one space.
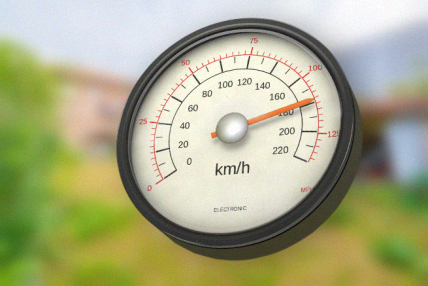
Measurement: 180 km/h
